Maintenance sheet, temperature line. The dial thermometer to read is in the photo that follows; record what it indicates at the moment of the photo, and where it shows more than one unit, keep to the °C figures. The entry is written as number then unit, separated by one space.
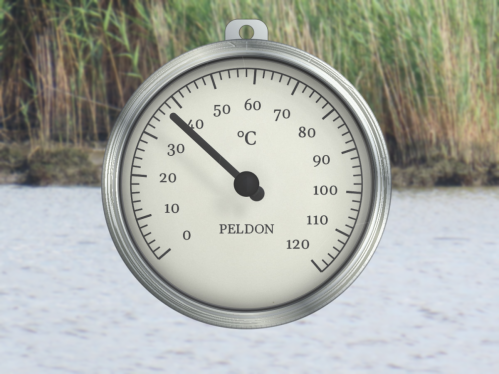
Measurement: 37 °C
